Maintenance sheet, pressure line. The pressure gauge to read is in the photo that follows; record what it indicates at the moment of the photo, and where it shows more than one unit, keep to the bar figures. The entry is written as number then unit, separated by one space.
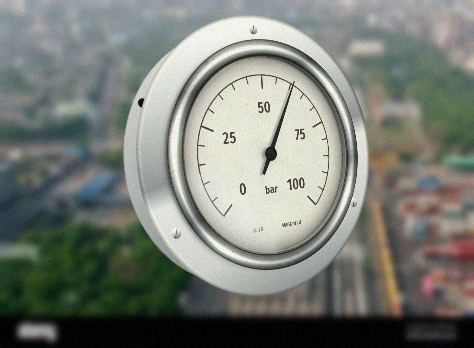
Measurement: 60 bar
